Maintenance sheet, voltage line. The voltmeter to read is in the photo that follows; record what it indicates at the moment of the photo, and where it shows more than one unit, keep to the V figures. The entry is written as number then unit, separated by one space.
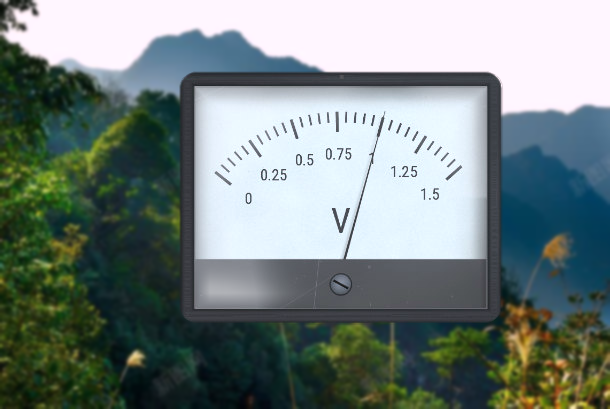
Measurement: 1 V
